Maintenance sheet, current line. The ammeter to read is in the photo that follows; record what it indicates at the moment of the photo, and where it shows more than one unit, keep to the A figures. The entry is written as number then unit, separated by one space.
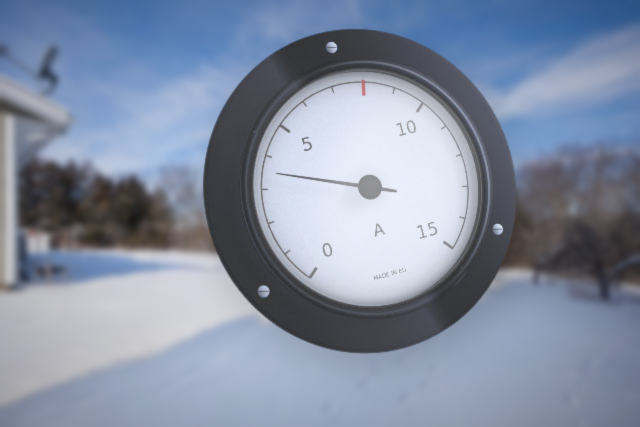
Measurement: 3.5 A
